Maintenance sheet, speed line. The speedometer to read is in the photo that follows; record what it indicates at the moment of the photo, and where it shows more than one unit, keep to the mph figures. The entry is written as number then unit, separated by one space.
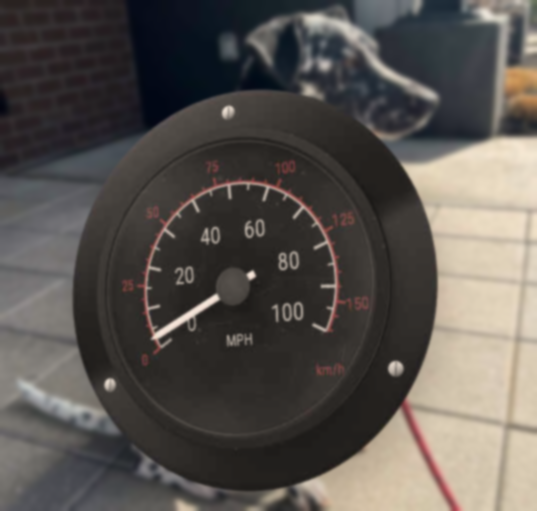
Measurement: 2.5 mph
